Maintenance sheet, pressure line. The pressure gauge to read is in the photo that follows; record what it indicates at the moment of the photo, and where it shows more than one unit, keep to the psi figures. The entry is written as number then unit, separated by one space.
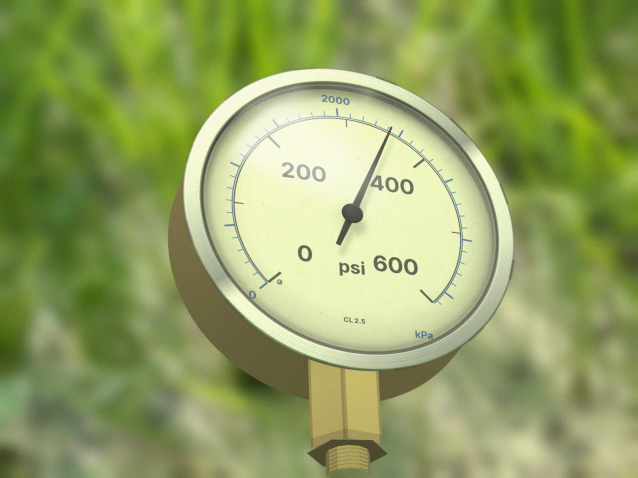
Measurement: 350 psi
